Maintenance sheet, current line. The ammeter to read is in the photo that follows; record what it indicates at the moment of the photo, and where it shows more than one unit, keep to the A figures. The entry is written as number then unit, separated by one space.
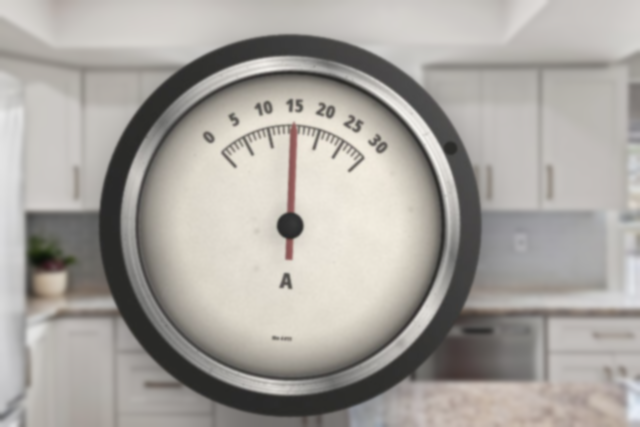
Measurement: 15 A
